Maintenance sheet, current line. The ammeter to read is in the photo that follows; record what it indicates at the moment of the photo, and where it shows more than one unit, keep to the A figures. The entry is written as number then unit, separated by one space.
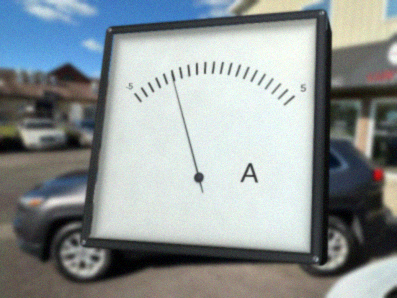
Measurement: -2.5 A
